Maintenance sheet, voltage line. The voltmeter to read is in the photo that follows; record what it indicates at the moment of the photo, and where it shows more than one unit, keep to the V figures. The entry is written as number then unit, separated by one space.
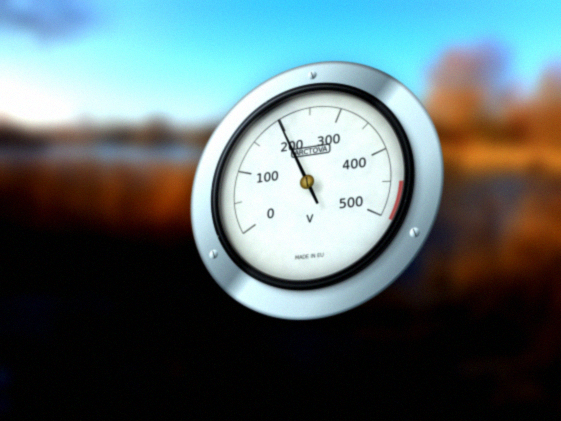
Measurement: 200 V
